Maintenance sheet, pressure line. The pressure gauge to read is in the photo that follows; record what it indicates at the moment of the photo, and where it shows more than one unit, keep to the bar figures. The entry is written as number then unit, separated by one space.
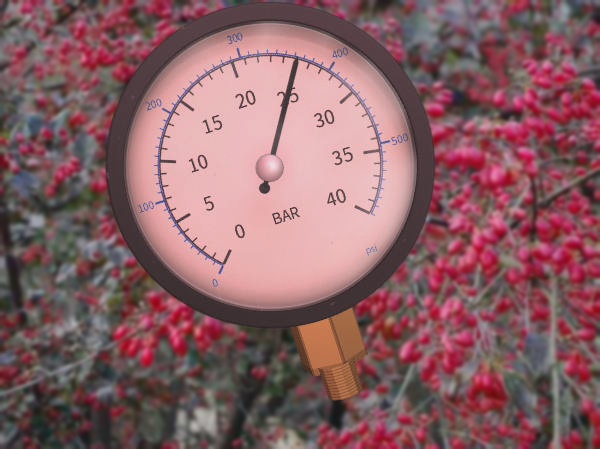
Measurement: 25 bar
